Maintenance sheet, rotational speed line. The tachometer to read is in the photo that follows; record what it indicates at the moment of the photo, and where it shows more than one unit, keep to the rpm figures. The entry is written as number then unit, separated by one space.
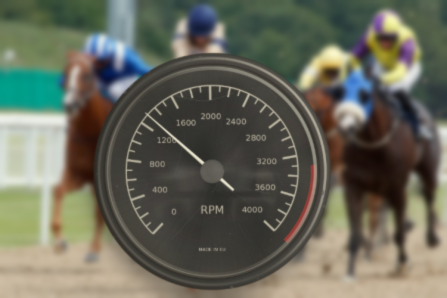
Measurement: 1300 rpm
